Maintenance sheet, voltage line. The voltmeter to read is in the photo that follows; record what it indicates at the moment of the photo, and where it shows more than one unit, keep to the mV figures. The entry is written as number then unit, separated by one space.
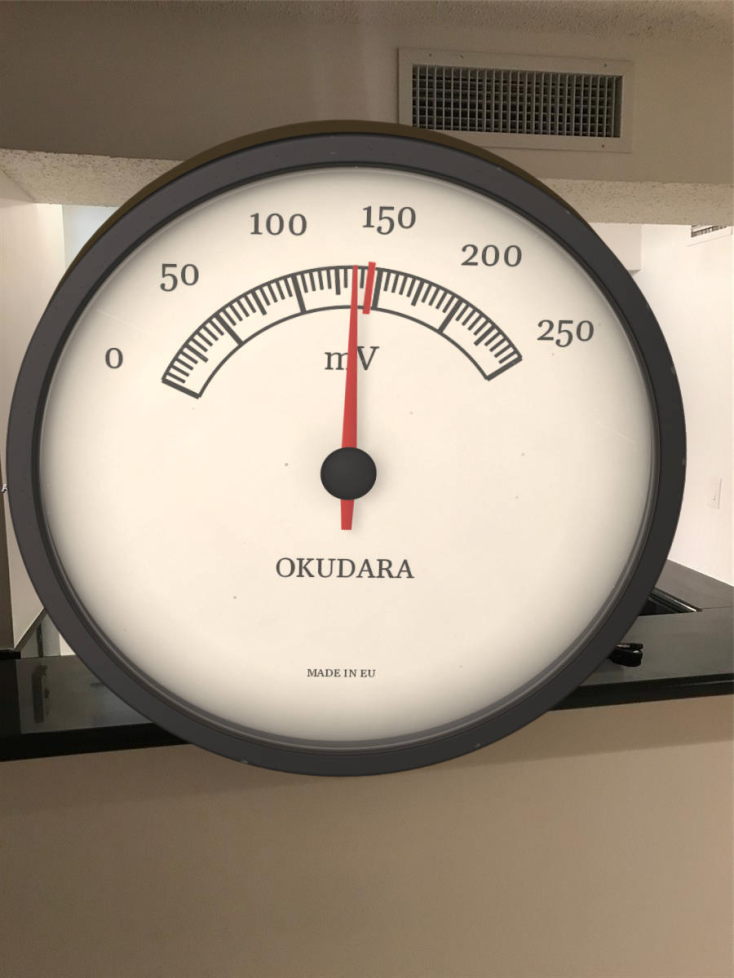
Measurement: 135 mV
